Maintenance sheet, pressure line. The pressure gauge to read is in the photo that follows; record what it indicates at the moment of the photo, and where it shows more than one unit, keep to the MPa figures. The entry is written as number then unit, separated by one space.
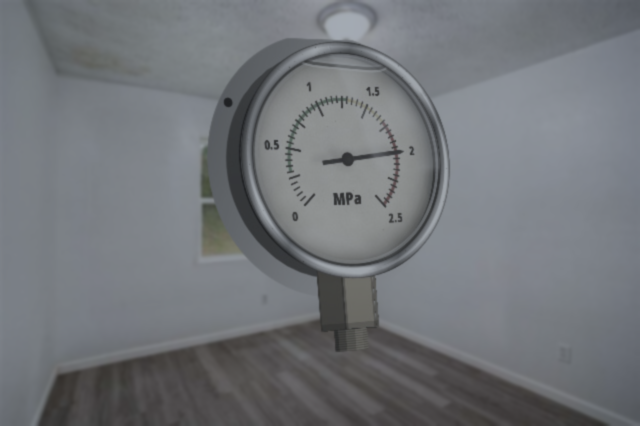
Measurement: 2 MPa
